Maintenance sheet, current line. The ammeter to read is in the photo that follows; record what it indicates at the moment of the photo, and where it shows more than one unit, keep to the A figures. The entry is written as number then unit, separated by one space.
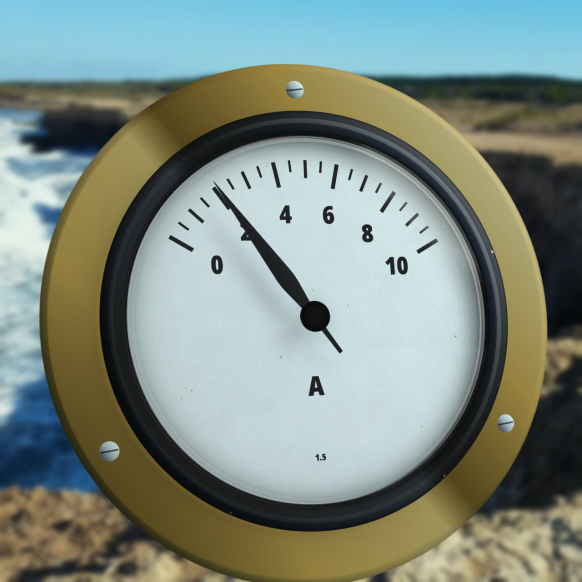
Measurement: 2 A
